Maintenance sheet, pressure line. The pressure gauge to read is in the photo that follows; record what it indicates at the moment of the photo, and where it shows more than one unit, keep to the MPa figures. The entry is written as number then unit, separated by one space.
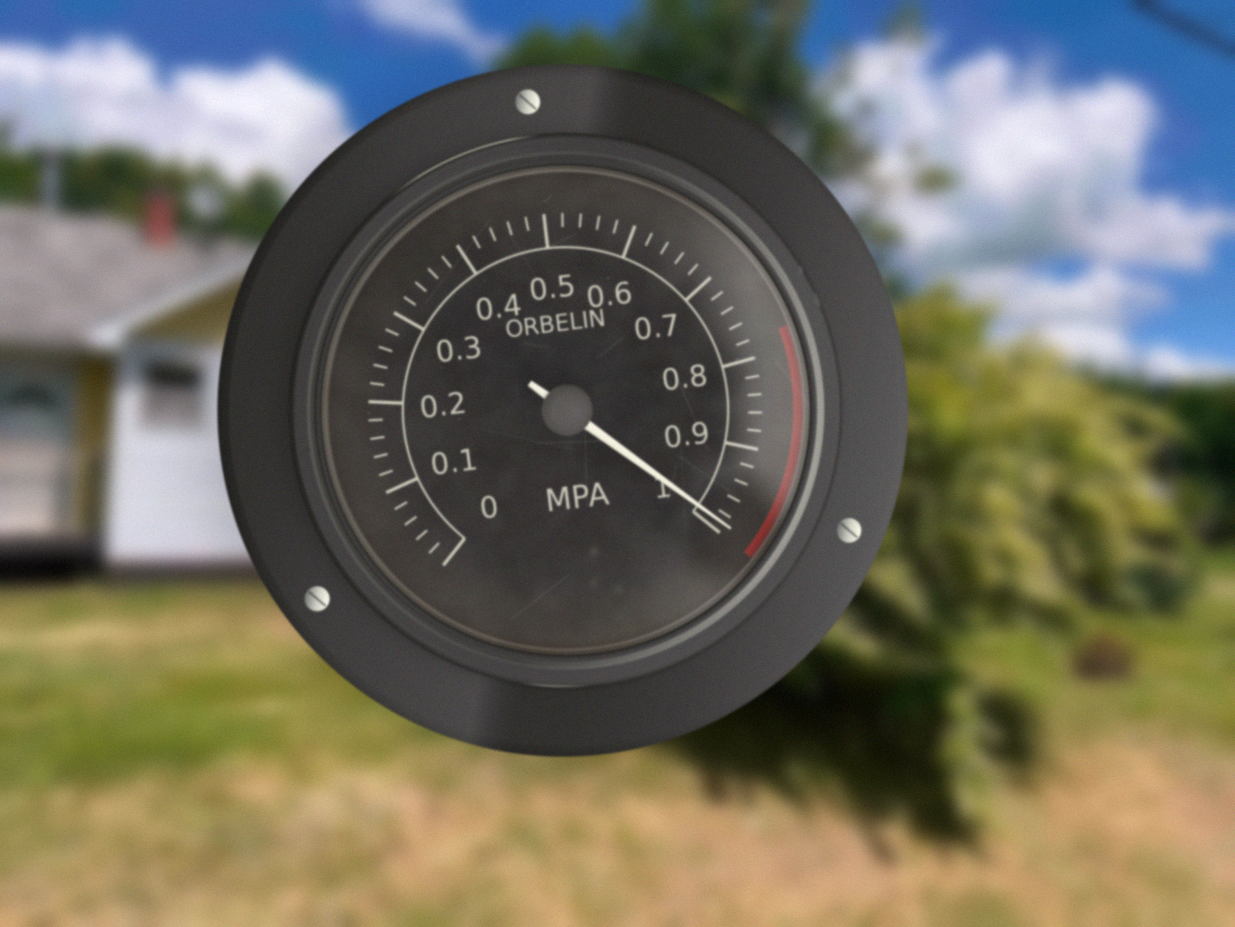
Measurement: 0.99 MPa
